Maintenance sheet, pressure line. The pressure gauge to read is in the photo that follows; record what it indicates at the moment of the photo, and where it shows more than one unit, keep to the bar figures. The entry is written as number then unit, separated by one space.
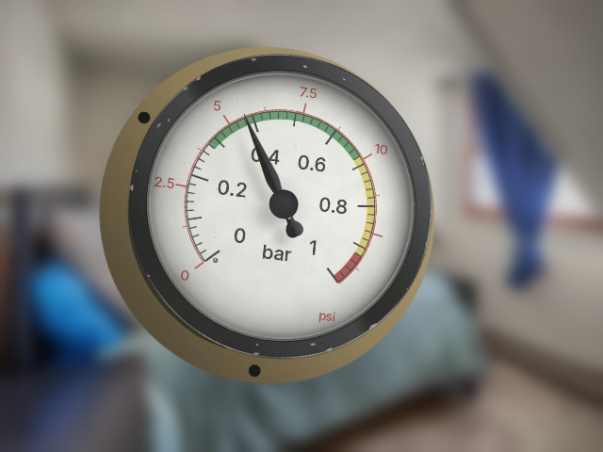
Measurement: 0.38 bar
